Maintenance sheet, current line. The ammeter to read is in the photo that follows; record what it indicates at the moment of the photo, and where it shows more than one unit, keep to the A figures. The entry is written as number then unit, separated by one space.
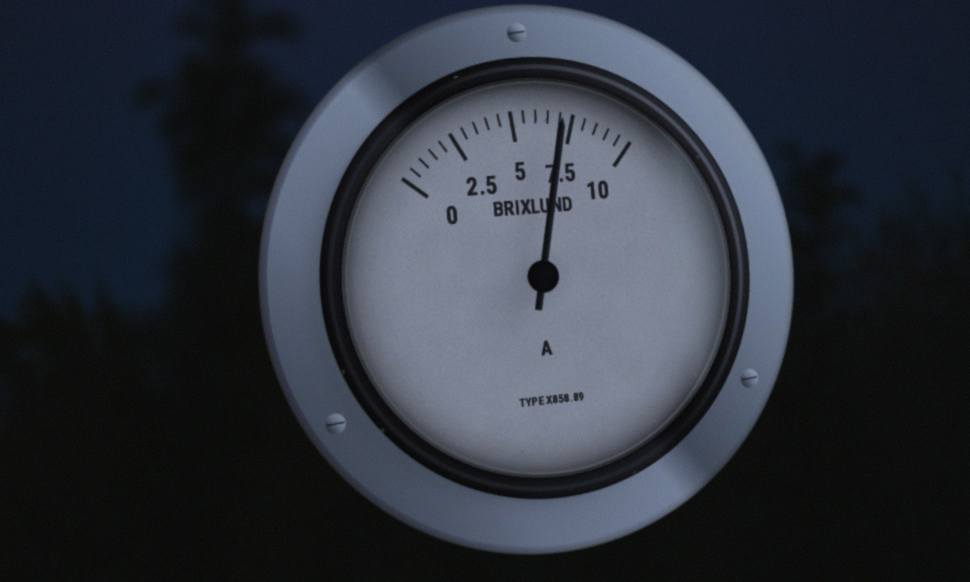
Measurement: 7 A
